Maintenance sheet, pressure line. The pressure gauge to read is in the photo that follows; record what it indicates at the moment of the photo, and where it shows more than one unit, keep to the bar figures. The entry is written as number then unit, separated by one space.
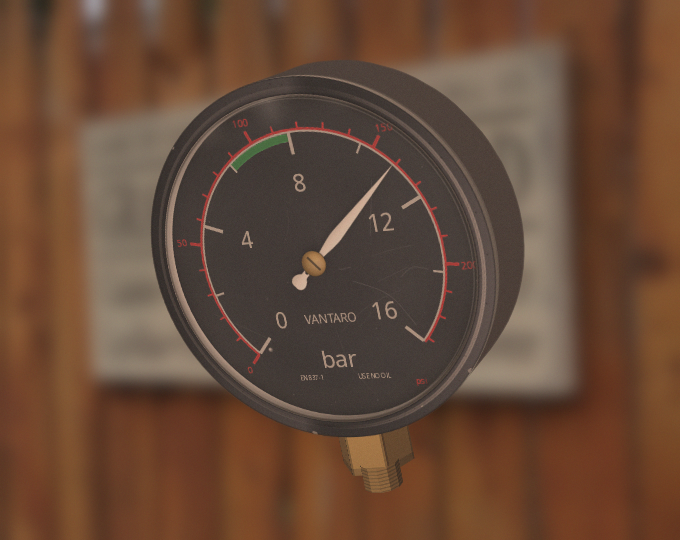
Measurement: 11 bar
